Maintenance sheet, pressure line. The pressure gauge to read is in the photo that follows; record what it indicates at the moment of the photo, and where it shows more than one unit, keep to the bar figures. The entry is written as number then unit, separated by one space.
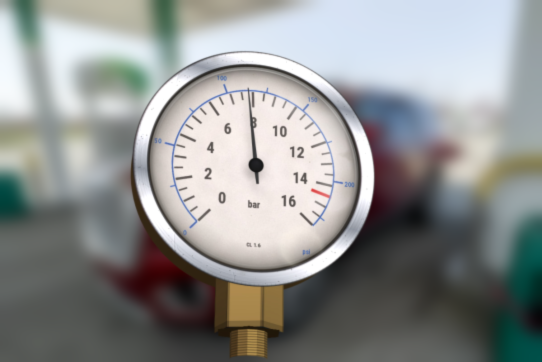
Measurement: 7.75 bar
